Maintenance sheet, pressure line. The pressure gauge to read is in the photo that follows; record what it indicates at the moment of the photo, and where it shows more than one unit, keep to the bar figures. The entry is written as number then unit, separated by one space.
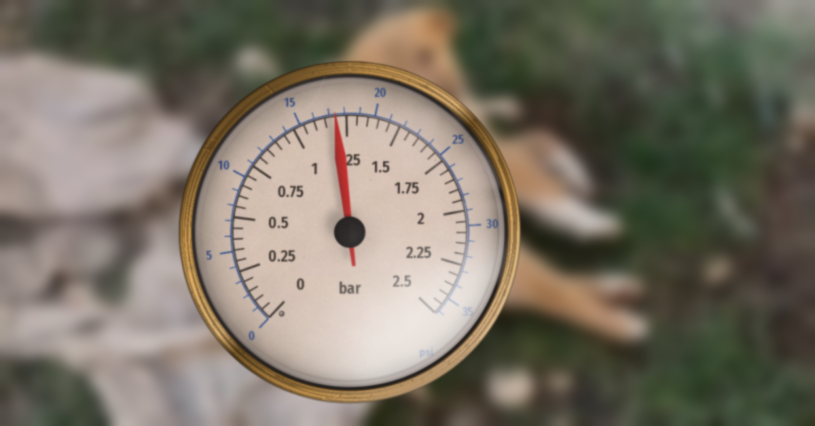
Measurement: 1.2 bar
